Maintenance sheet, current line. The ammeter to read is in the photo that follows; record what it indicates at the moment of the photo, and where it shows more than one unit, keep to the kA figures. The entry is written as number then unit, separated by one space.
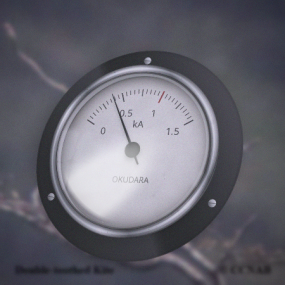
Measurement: 0.4 kA
